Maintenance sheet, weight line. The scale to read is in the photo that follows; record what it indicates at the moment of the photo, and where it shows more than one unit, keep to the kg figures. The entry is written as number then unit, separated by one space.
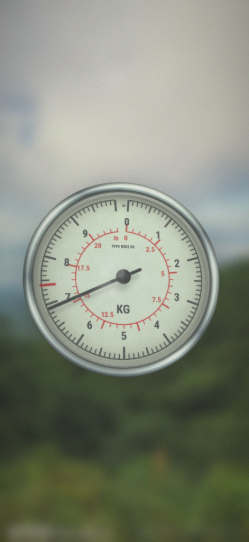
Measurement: 6.9 kg
